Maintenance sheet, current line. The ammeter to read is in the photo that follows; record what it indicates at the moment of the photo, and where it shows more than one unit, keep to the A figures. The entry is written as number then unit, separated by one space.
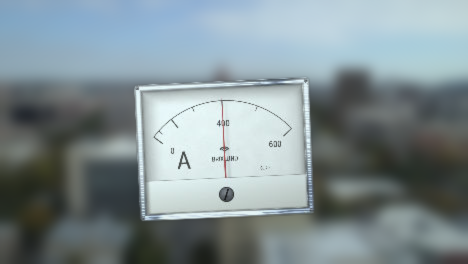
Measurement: 400 A
